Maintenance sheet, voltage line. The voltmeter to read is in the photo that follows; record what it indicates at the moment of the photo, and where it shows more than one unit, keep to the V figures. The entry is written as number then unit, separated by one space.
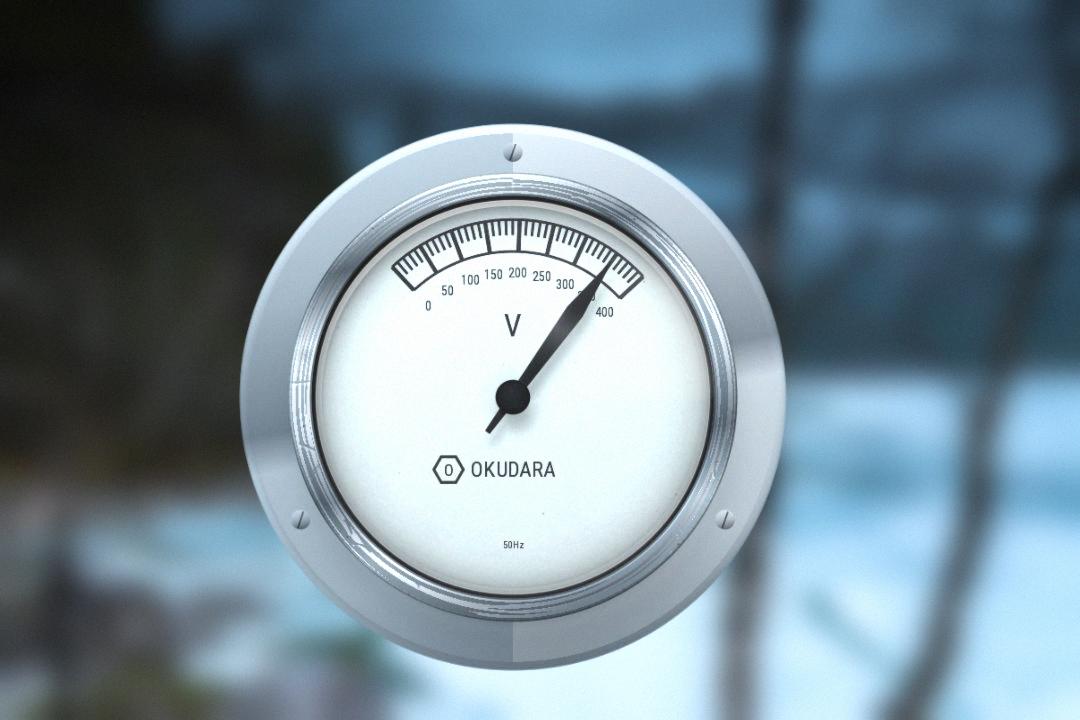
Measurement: 350 V
